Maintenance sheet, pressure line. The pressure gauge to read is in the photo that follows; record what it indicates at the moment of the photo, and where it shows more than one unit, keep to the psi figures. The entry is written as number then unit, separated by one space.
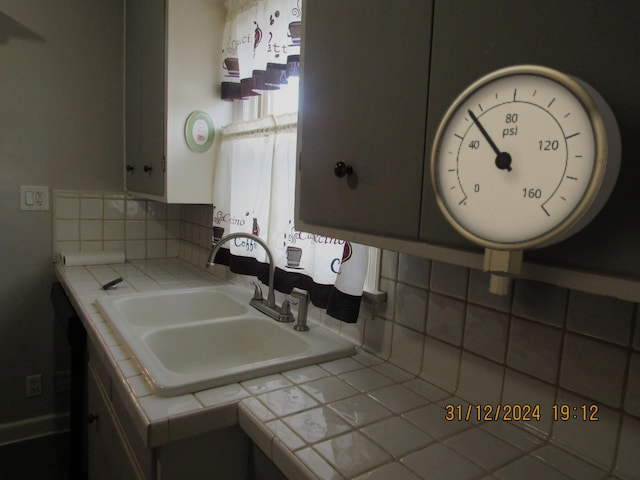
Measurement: 55 psi
